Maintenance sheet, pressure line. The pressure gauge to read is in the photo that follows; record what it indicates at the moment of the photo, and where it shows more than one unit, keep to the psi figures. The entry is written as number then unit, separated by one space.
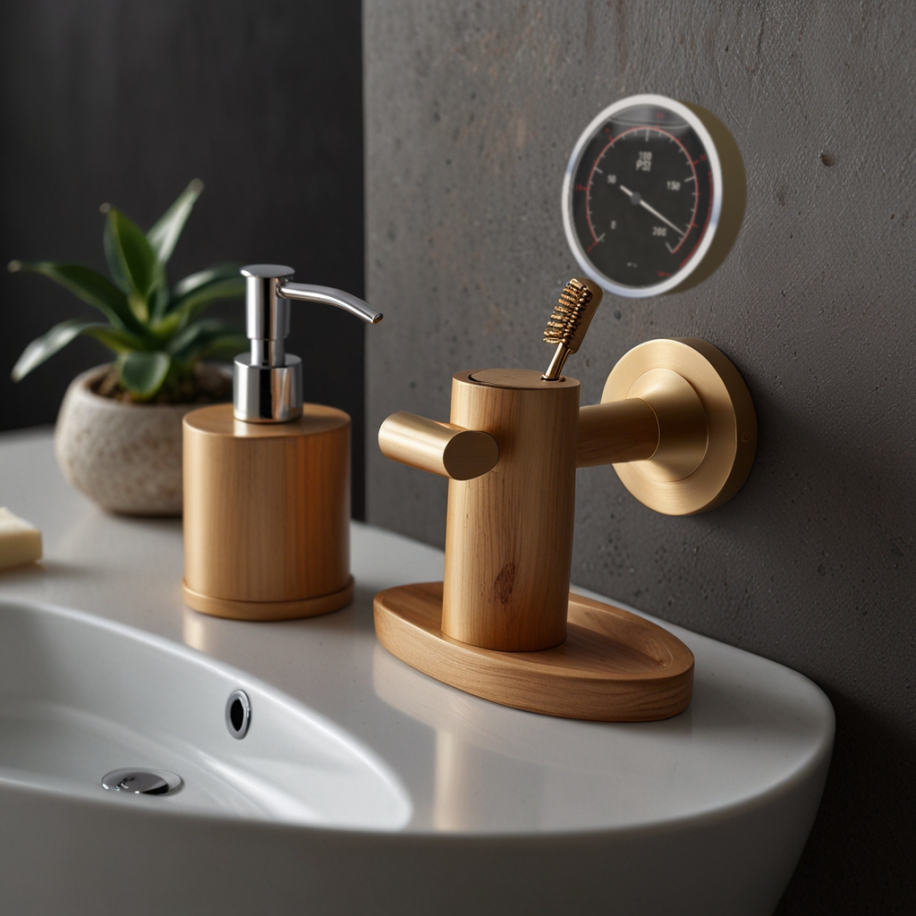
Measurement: 185 psi
